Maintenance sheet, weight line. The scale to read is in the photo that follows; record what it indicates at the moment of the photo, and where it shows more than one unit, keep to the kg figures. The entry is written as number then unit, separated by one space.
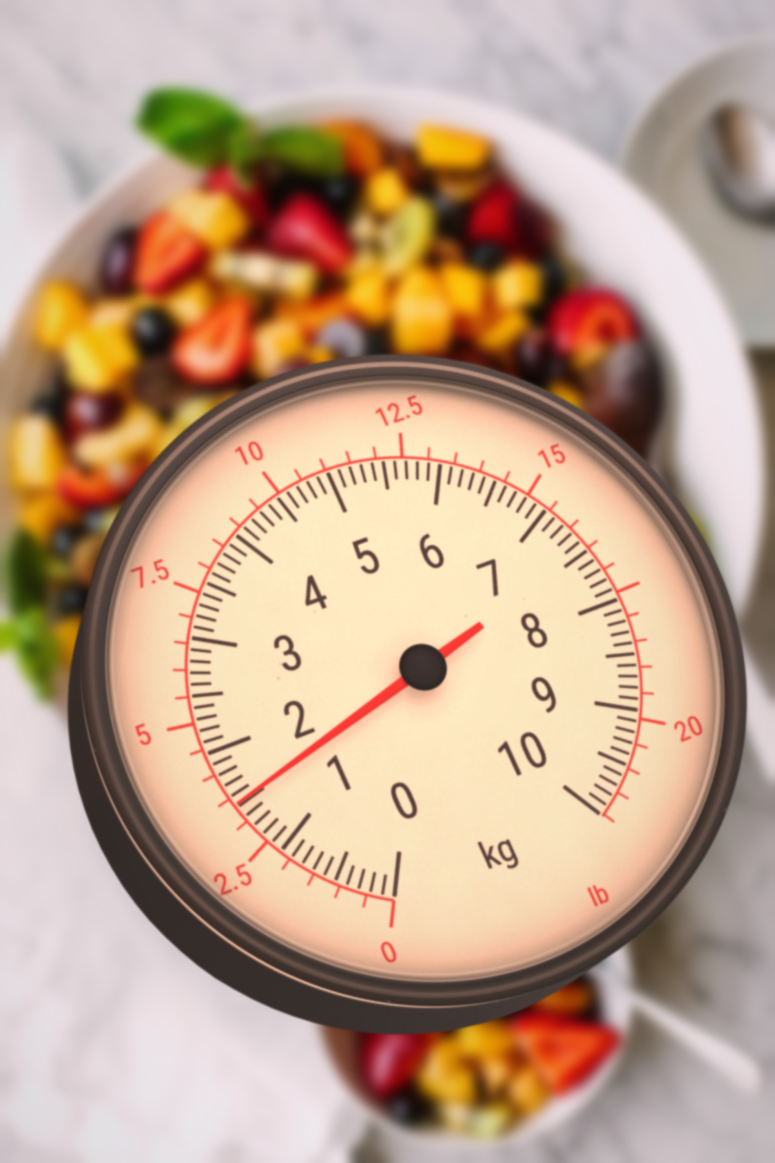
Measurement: 1.5 kg
